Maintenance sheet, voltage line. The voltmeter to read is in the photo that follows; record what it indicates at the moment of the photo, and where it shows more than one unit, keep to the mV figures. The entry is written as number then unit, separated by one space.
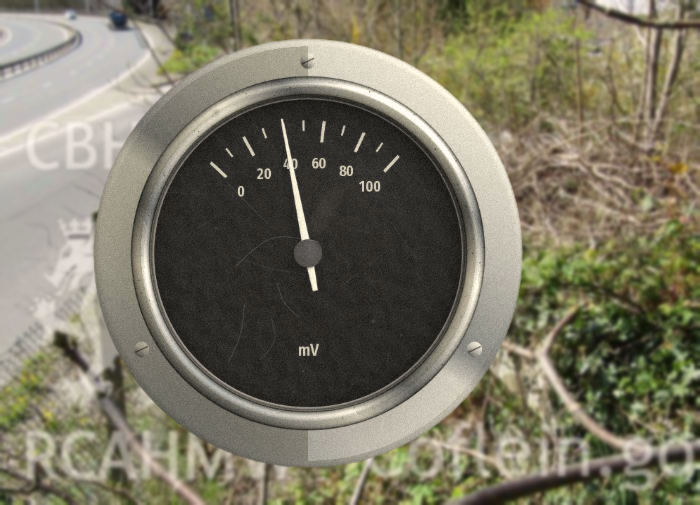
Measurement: 40 mV
